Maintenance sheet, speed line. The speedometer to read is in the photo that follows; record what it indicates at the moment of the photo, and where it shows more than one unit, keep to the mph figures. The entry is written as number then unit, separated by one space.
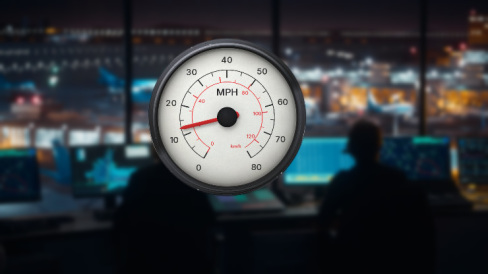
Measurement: 12.5 mph
